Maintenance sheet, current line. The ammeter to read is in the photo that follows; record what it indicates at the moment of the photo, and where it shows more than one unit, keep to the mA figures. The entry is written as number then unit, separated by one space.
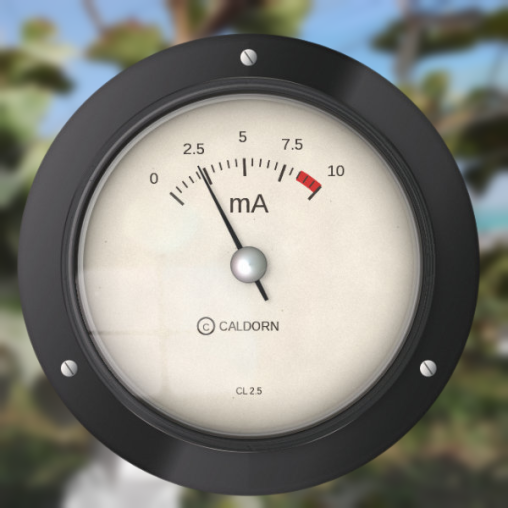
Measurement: 2.25 mA
